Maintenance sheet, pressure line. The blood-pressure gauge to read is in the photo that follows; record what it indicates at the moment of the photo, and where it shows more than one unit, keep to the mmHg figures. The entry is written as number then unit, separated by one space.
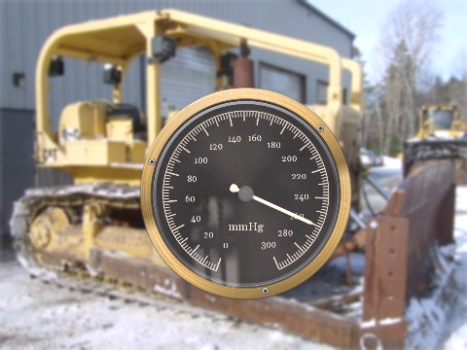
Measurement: 260 mmHg
